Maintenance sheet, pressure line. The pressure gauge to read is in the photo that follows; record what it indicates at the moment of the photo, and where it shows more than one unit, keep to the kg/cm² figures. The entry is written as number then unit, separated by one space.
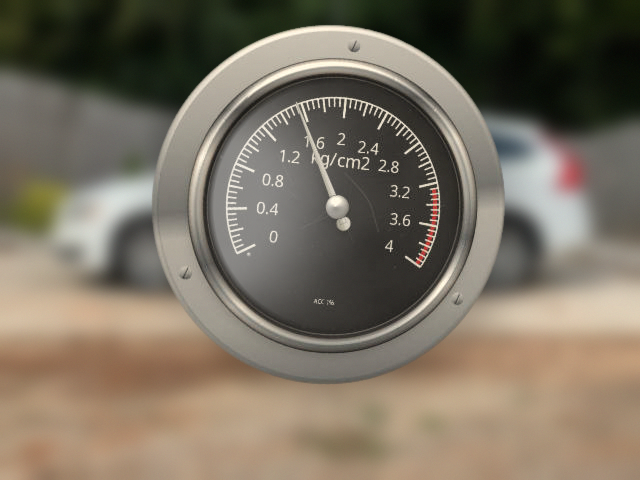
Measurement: 1.55 kg/cm²
